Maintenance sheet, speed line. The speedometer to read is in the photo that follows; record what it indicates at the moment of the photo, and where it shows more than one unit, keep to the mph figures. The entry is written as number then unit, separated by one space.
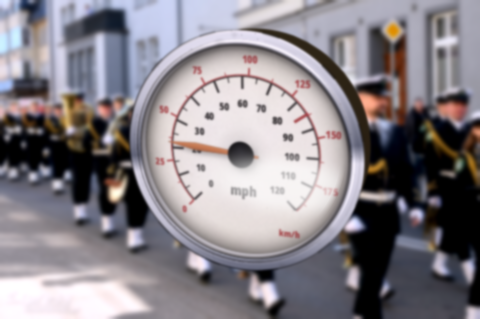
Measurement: 22.5 mph
